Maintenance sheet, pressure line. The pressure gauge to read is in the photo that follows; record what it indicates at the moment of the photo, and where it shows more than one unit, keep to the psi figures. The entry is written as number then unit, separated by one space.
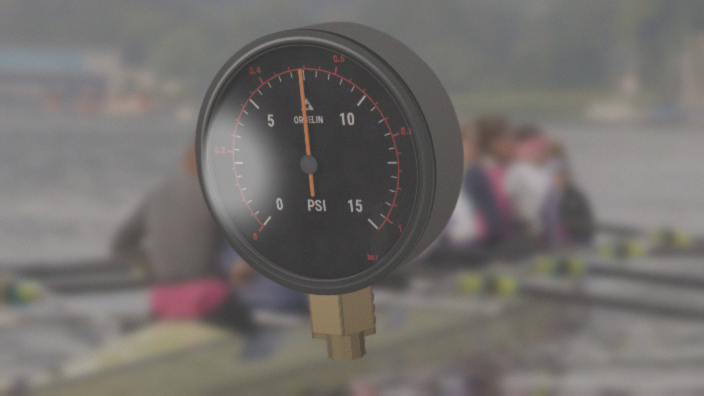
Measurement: 7.5 psi
